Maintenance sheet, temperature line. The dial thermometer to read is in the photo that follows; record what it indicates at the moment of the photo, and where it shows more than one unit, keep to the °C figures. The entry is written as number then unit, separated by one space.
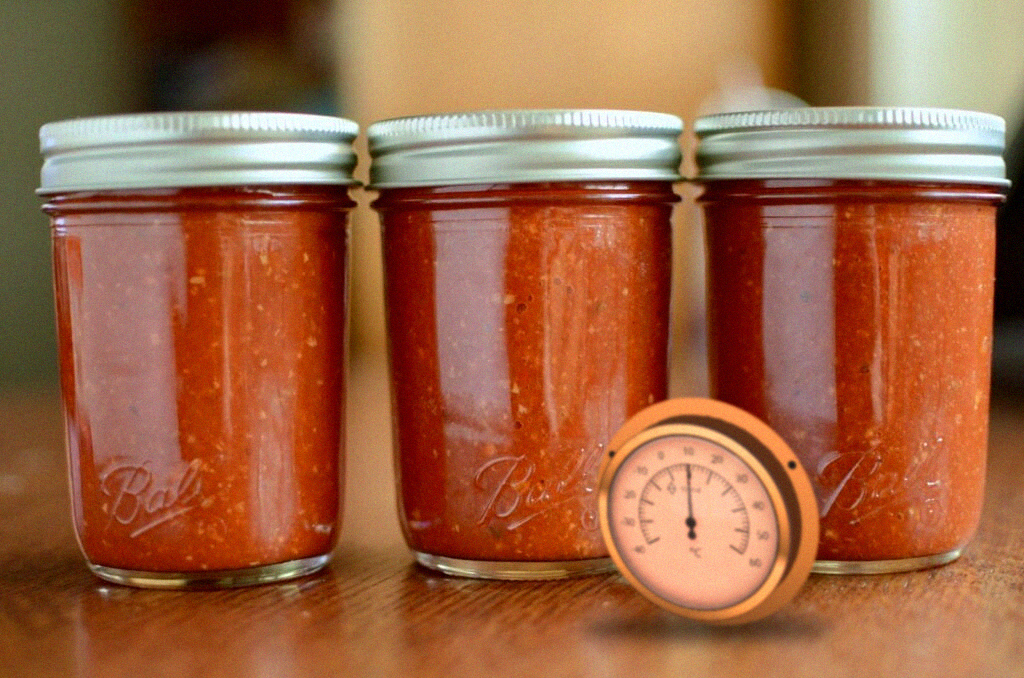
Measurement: 10 °C
